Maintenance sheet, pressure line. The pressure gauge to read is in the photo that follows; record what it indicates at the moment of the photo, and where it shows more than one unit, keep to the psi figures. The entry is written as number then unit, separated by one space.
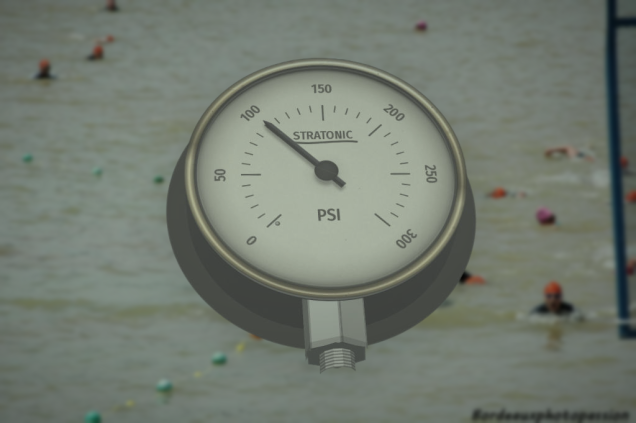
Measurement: 100 psi
